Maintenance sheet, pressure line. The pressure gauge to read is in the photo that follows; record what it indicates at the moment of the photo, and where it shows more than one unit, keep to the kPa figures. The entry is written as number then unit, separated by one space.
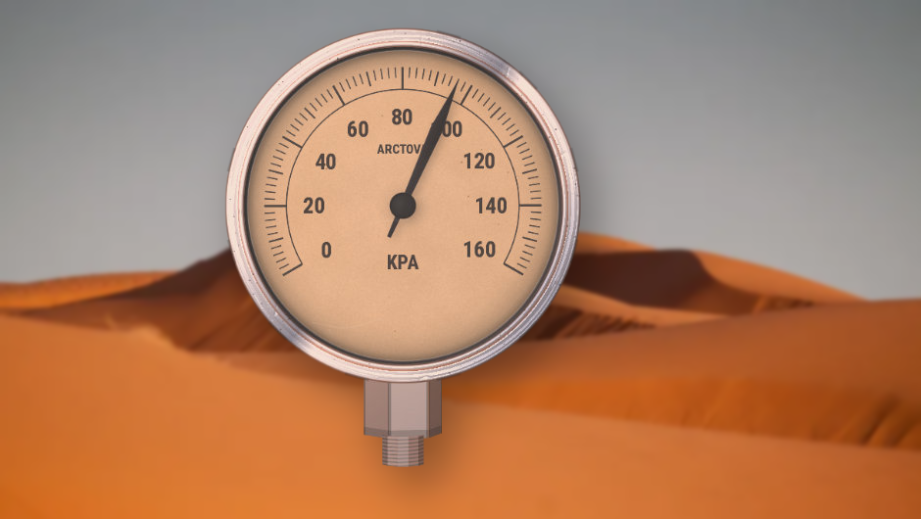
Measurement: 96 kPa
